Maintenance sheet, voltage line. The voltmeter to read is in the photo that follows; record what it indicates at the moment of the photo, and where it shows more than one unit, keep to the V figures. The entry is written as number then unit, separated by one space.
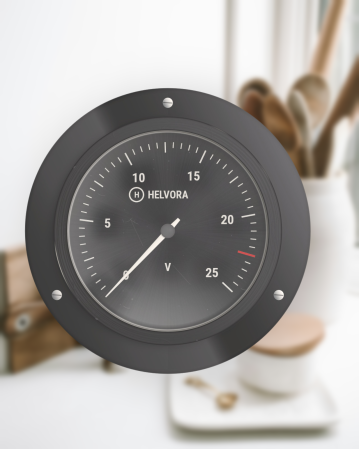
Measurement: 0 V
